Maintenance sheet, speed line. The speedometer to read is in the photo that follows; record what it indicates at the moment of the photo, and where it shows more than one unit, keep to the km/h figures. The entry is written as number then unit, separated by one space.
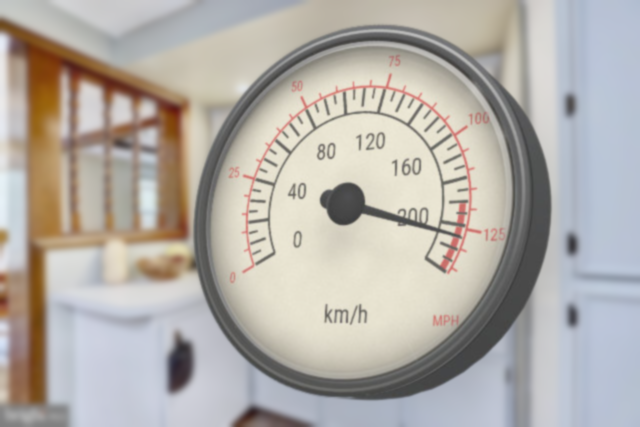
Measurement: 205 km/h
